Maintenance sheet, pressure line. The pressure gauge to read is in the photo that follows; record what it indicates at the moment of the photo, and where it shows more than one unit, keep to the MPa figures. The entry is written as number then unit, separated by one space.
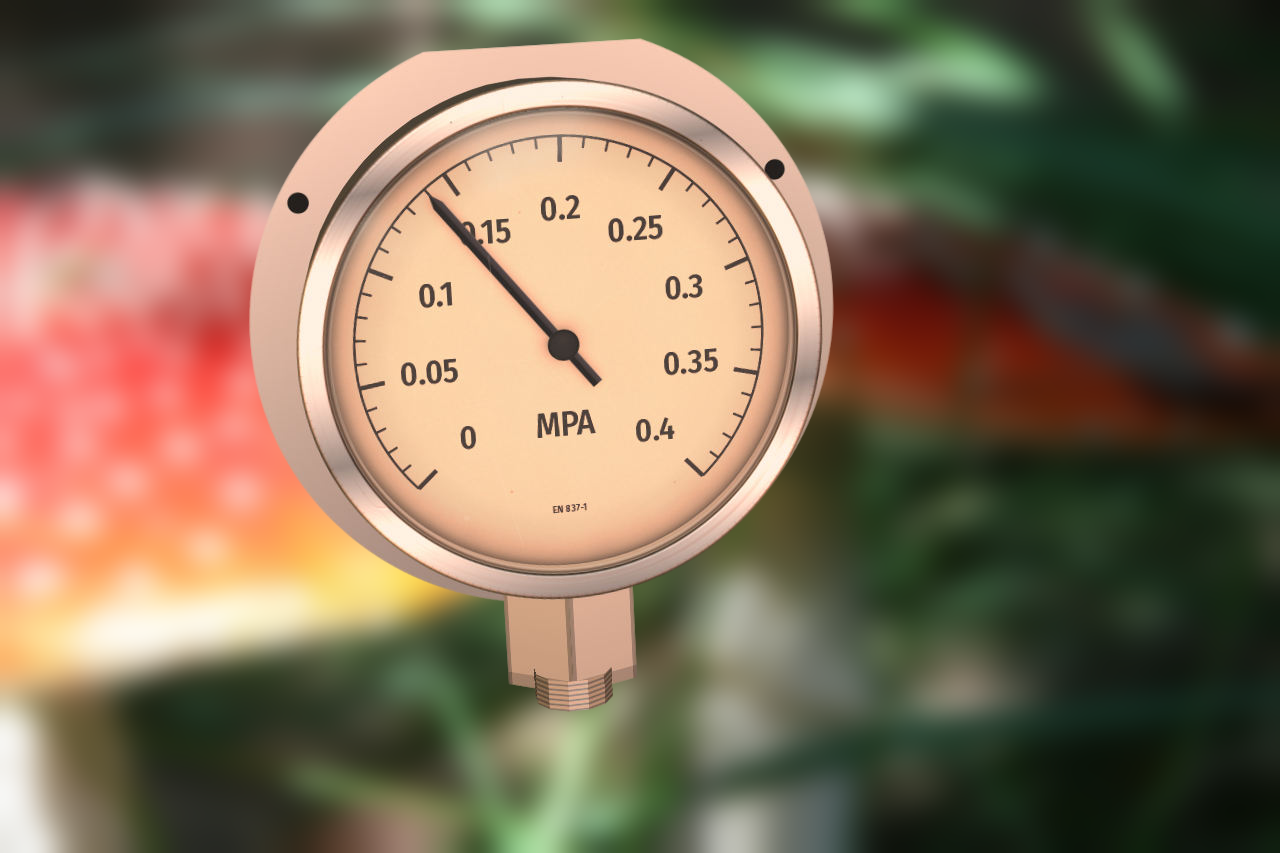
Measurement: 0.14 MPa
